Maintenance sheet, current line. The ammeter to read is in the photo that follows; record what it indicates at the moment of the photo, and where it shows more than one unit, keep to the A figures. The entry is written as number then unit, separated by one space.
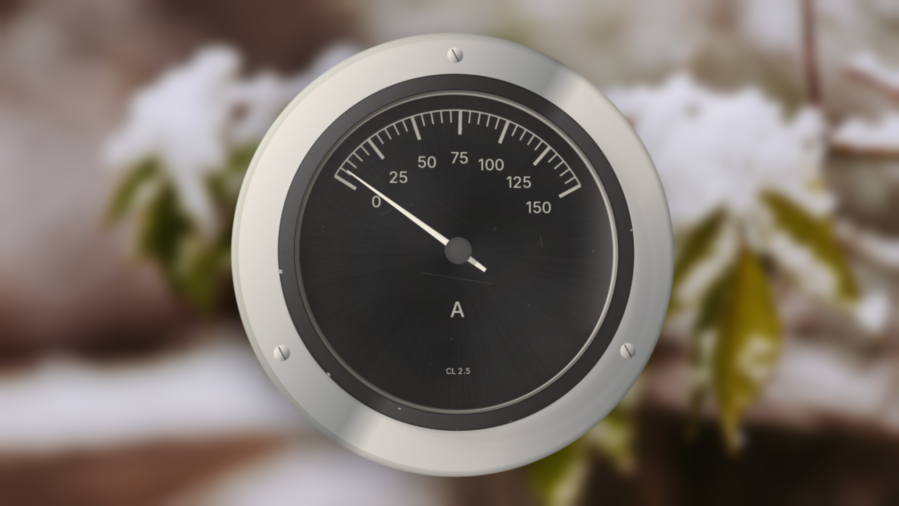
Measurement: 5 A
